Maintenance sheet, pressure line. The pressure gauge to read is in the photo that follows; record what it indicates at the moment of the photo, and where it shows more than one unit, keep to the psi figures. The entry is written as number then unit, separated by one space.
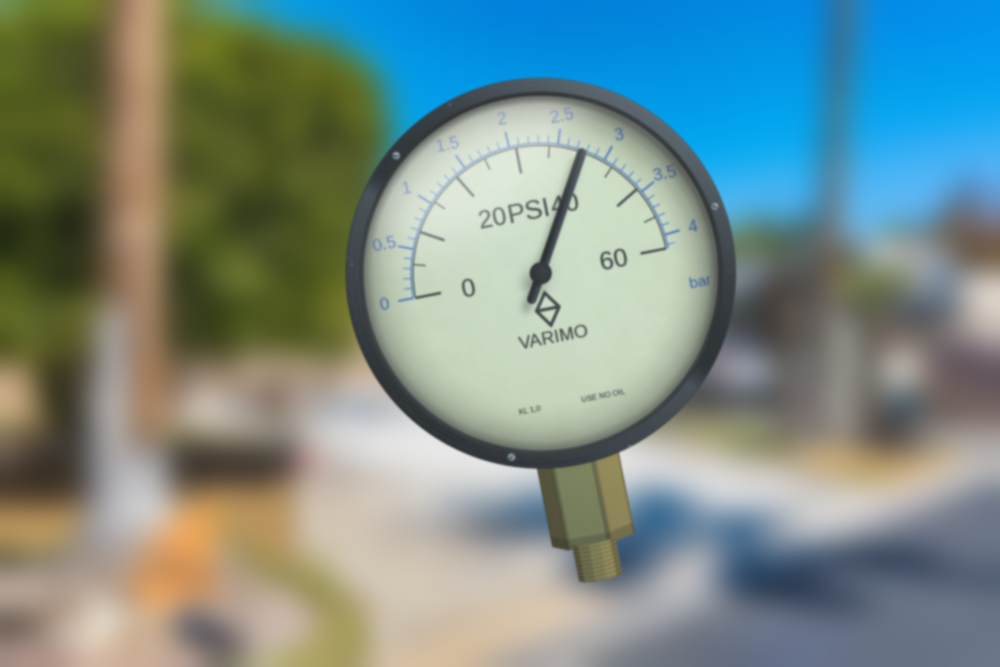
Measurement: 40 psi
